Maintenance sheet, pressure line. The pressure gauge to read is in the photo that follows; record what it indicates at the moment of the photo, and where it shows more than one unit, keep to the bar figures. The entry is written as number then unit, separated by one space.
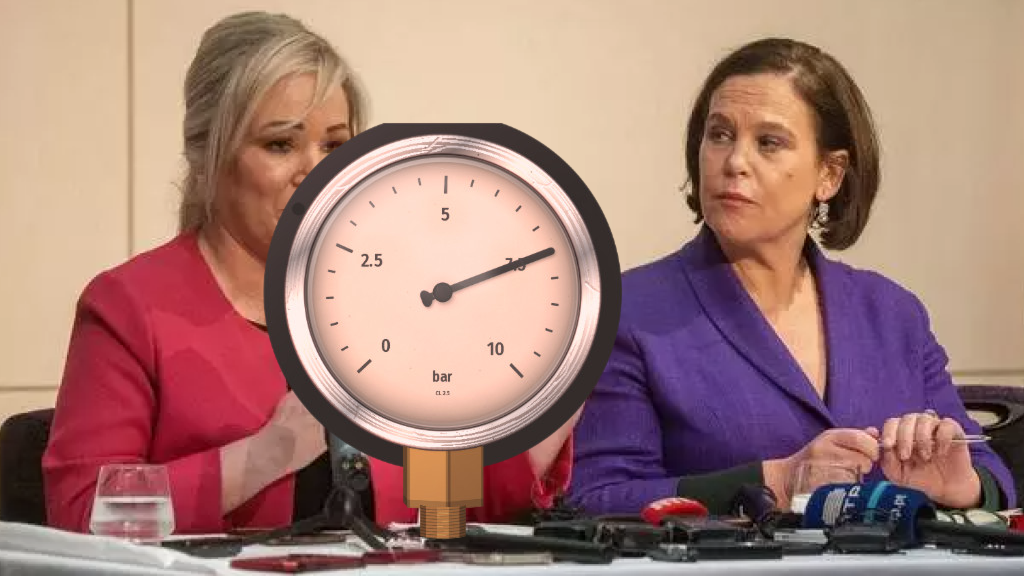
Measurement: 7.5 bar
